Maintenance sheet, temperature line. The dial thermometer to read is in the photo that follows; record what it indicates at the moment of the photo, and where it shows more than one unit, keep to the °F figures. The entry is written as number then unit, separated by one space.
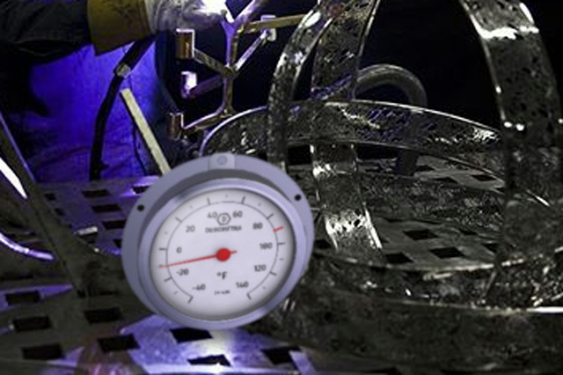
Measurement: -10 °F
